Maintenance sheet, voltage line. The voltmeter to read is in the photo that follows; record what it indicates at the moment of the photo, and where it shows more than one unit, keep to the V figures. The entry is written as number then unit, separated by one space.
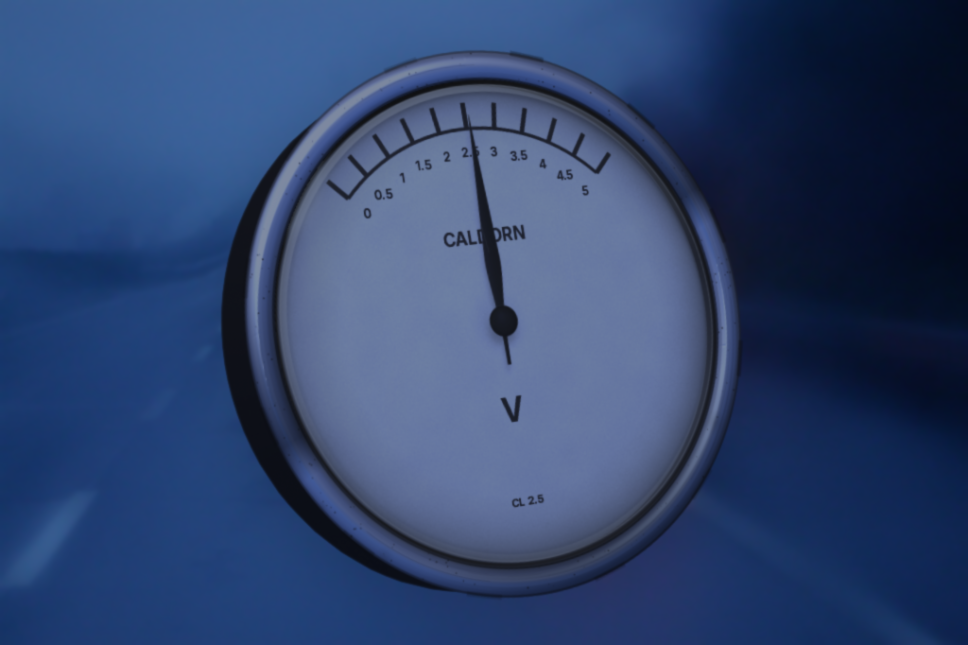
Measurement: 2.5 V
